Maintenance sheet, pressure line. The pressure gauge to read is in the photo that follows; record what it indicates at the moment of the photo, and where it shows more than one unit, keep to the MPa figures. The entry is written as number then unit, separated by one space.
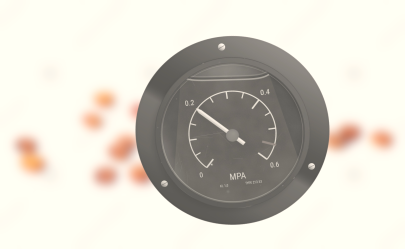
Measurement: 0.2 MPa
